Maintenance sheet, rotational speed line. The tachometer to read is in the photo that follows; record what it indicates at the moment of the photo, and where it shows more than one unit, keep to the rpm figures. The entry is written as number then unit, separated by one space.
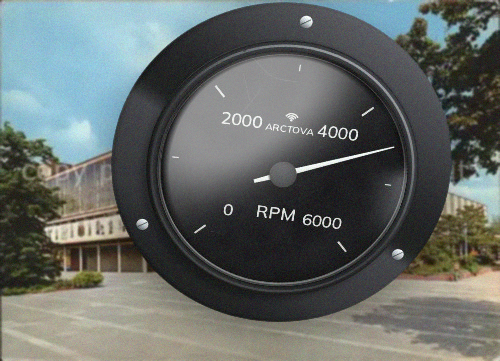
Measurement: 4500 rpm
